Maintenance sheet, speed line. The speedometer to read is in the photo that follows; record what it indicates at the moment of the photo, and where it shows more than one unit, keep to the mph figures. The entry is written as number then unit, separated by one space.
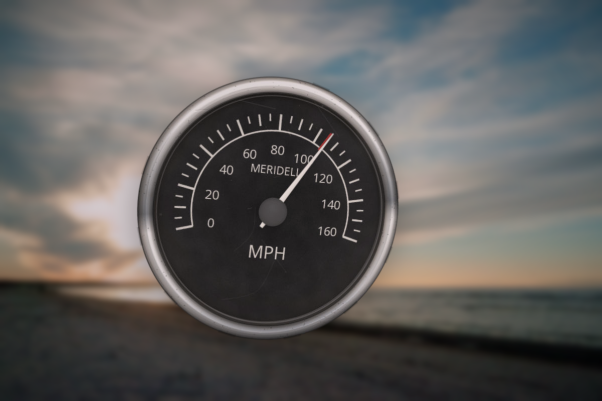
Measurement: 105 mph
